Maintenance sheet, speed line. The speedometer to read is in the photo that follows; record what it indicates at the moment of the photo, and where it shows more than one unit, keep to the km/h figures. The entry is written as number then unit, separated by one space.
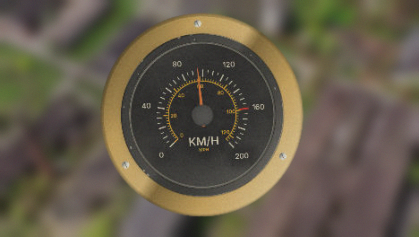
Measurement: 95 km/h
